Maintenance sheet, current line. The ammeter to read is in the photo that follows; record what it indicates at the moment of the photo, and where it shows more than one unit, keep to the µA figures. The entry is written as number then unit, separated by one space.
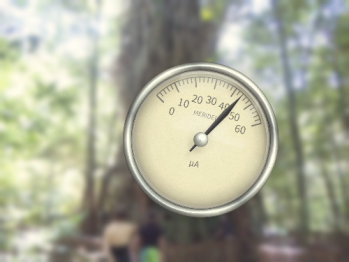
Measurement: 44 µA
